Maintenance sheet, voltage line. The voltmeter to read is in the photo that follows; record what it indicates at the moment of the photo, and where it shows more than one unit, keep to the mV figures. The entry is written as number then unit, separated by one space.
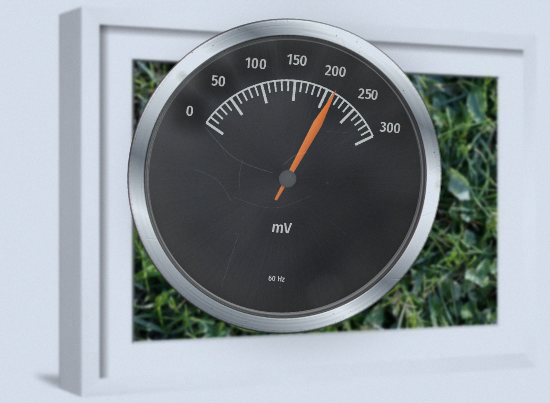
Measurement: 210 mV
